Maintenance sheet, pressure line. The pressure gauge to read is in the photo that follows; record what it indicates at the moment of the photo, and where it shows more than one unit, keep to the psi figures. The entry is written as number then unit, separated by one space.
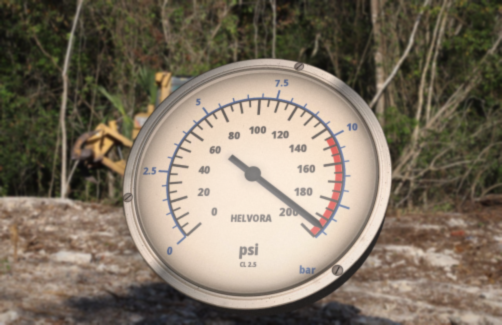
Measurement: 195 psi
